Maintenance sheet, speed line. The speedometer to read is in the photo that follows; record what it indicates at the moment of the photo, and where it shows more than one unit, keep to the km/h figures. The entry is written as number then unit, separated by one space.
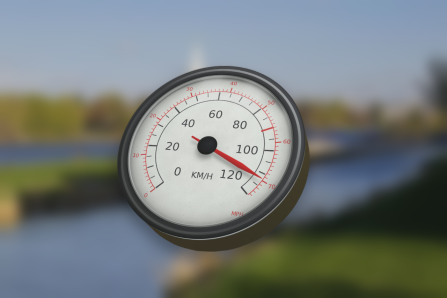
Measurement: 112.5 km/h
